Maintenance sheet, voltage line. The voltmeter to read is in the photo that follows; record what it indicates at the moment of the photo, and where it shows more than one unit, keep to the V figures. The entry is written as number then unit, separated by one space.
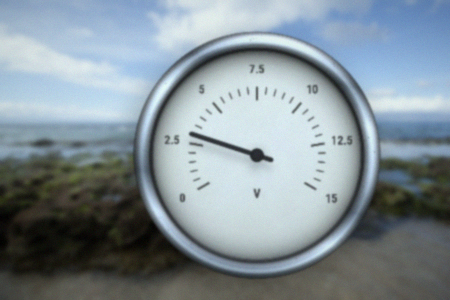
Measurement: 3 V
